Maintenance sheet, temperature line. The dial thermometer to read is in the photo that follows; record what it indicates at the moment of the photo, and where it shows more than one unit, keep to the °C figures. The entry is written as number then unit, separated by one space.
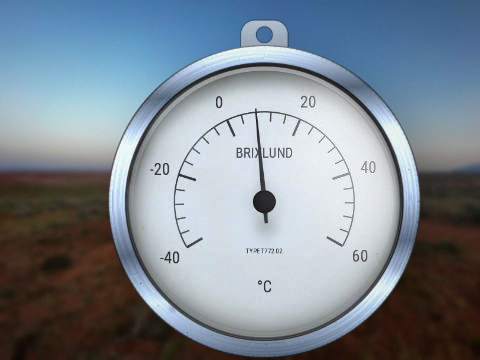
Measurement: 8 °C
